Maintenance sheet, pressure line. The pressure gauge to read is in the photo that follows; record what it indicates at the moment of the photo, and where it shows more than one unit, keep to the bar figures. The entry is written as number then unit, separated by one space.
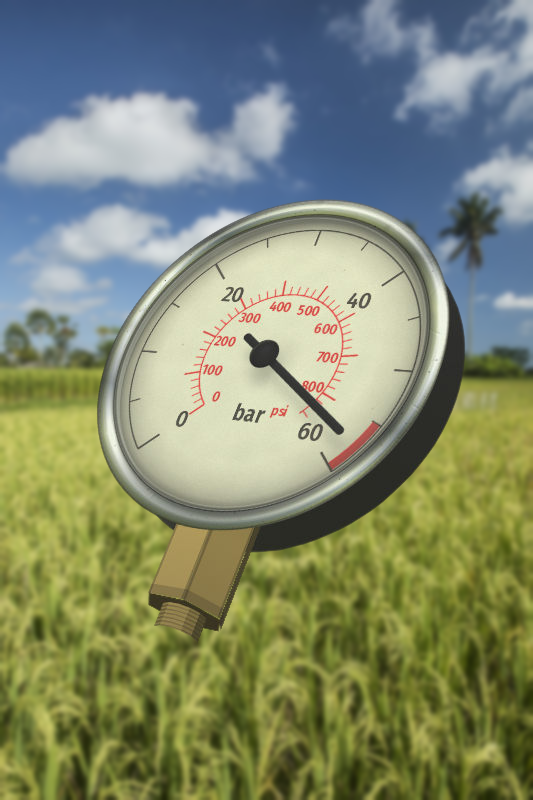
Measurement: 57.5 bar
